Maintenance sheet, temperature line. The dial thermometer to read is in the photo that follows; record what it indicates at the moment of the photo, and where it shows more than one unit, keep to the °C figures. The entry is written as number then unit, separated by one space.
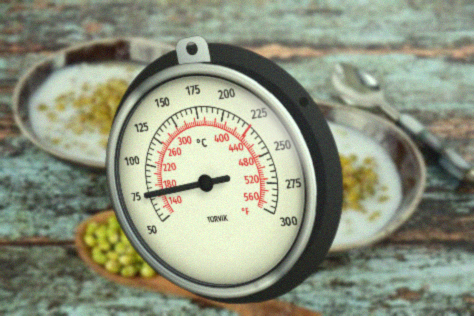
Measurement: 75 °C
